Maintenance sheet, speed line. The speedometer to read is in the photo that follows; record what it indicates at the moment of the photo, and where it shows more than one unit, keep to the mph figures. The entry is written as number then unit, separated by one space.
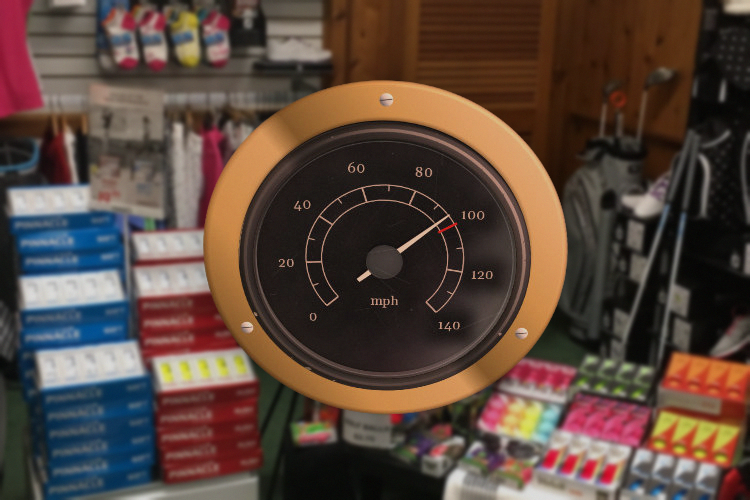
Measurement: 95 mph
